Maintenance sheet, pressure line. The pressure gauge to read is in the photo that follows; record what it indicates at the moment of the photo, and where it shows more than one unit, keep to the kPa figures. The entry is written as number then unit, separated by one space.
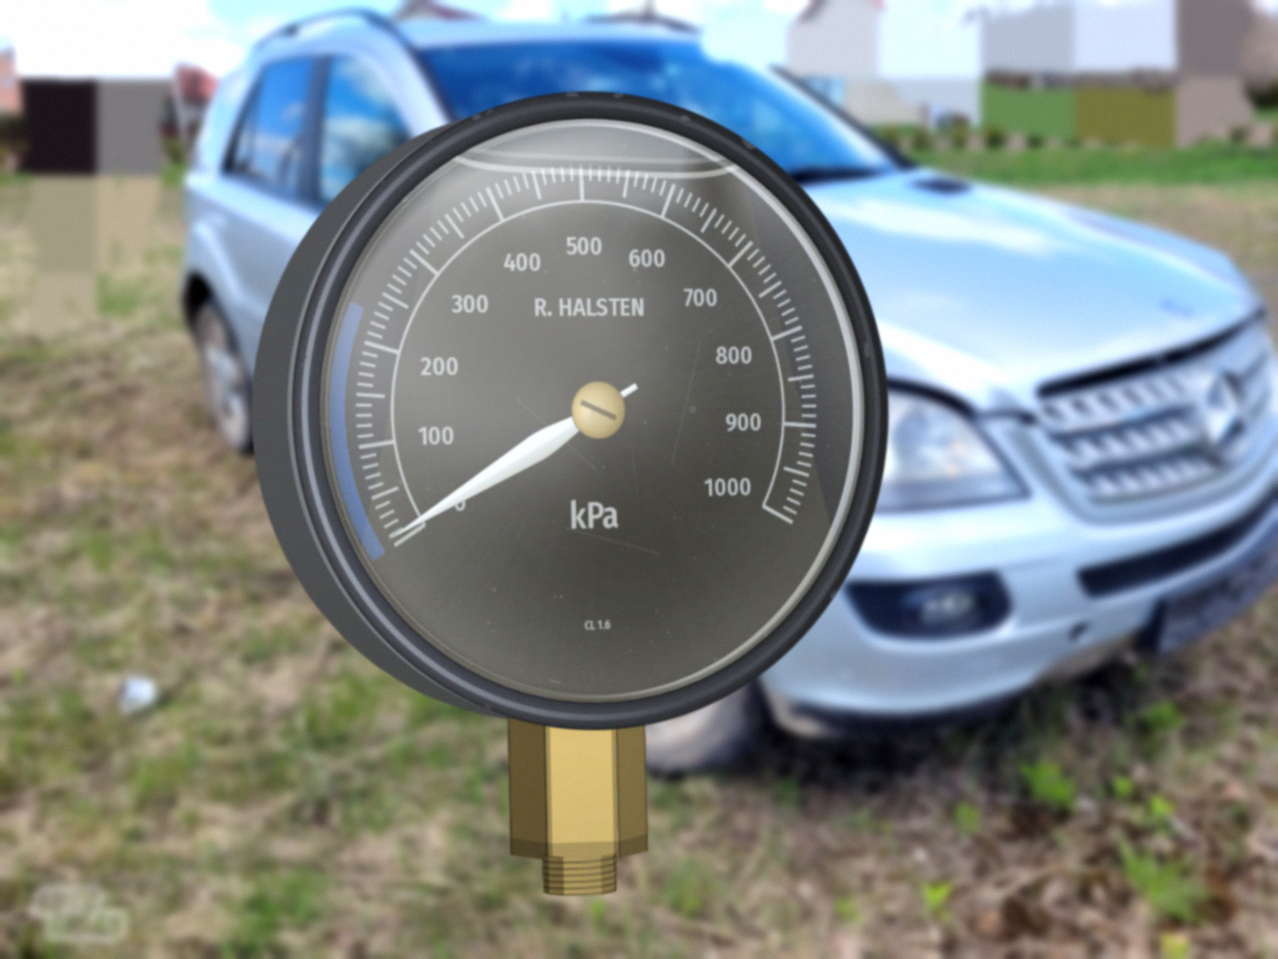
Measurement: 10 kPa
